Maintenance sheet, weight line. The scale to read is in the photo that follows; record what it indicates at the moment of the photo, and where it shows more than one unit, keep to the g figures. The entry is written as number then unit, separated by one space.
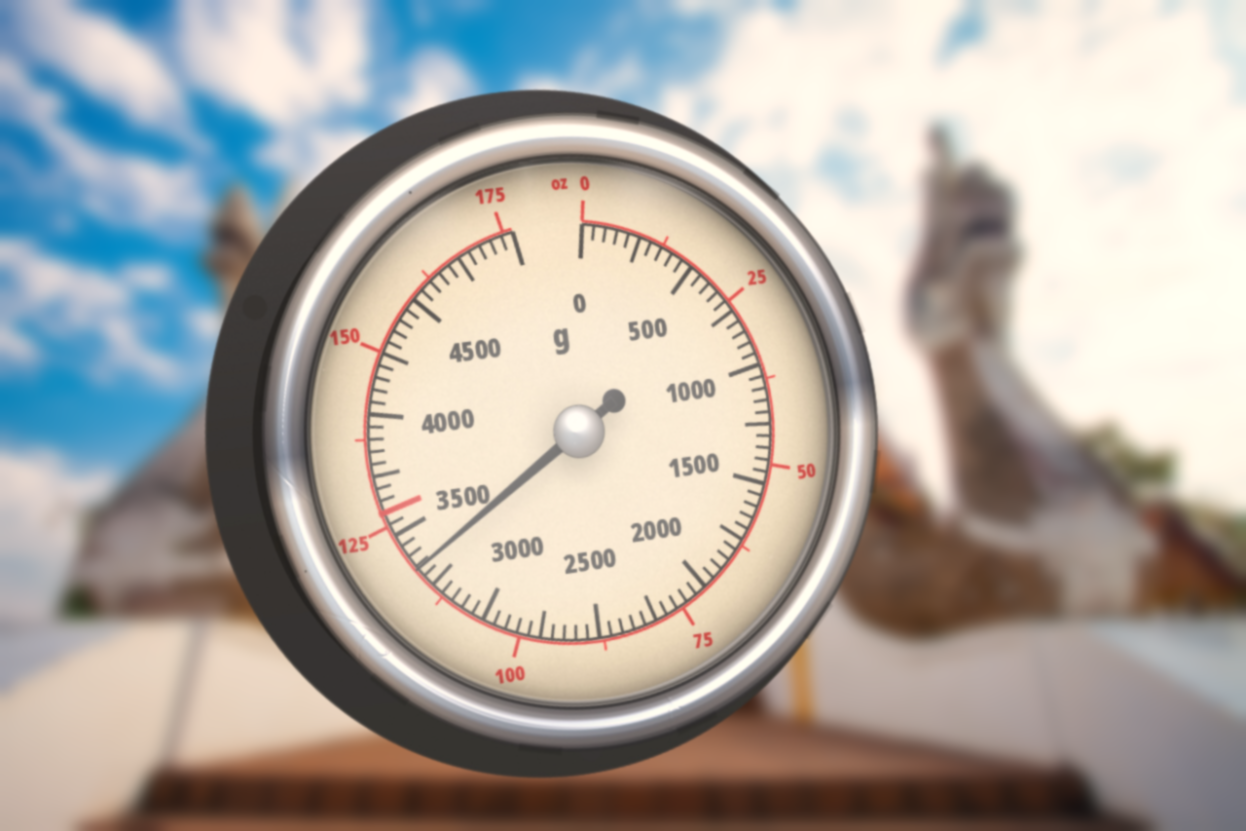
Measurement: 3350 g
